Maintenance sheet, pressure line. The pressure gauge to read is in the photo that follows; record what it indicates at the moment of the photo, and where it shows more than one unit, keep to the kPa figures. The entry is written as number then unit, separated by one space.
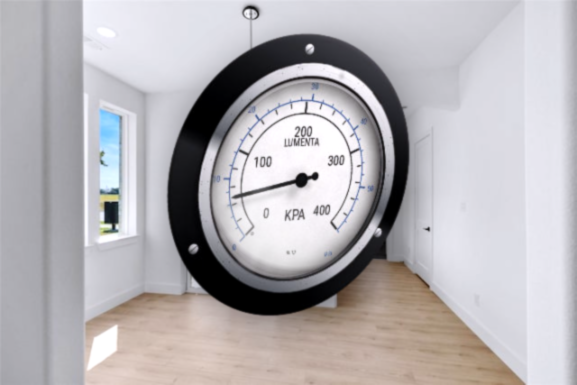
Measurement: 50 kPa
